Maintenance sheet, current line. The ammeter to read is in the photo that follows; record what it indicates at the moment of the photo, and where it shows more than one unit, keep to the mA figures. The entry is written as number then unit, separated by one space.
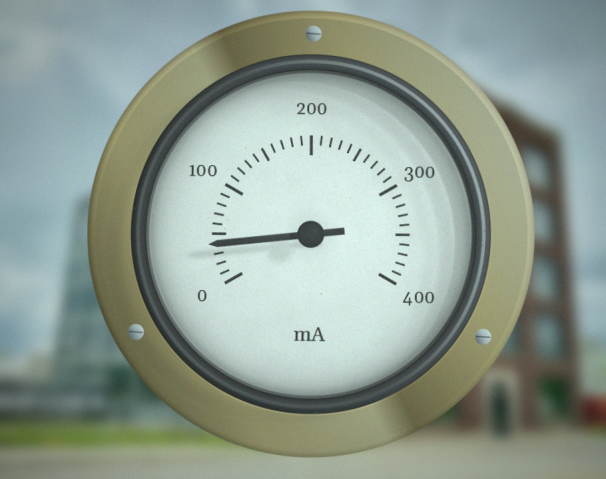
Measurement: 40 mA
